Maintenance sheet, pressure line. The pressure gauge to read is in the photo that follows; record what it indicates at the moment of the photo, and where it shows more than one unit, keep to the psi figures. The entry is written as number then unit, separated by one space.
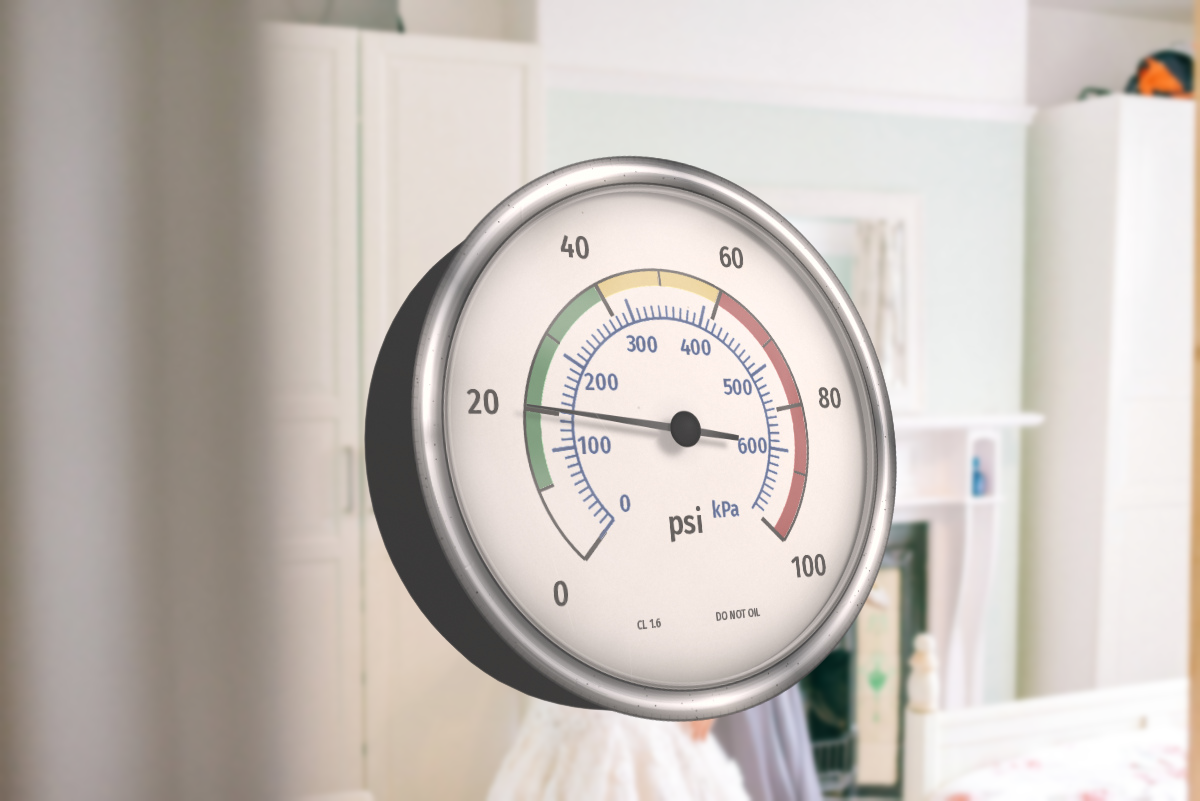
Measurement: 20 psi
